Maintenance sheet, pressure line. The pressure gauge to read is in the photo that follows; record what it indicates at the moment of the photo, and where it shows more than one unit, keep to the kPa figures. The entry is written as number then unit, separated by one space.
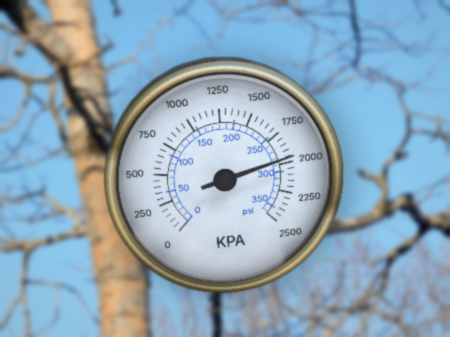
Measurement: 1950 kPa
